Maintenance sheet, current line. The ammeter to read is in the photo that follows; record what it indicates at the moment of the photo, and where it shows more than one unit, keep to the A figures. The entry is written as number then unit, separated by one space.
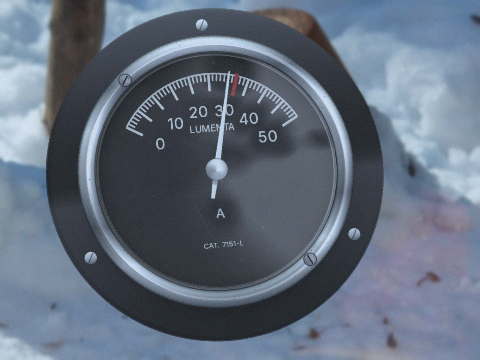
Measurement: 30 A
